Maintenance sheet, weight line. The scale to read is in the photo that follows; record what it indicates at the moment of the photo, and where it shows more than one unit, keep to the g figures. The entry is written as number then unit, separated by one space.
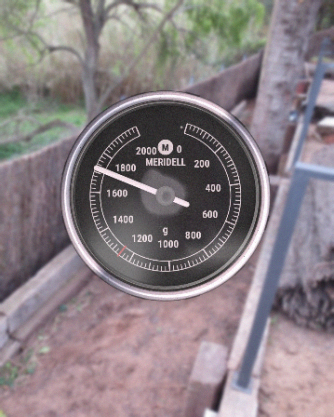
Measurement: 1720 g
